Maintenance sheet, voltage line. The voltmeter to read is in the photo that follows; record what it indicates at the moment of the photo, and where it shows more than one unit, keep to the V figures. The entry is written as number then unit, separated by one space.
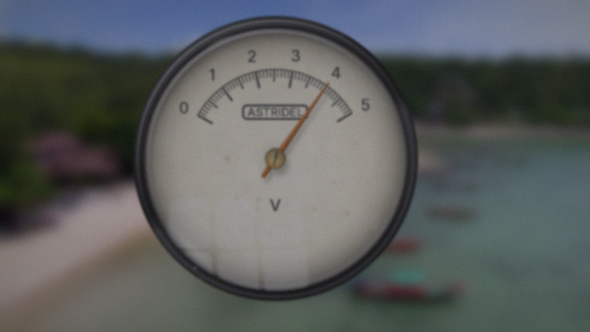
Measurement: 4 V
